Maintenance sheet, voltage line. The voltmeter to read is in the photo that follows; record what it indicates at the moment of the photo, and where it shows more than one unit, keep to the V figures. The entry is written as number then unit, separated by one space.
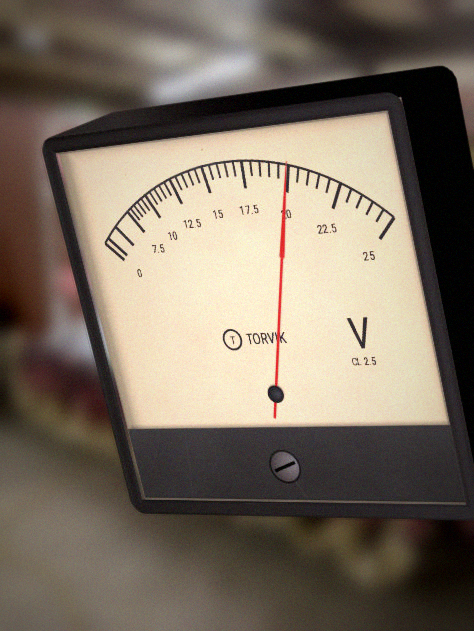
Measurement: 20 V
